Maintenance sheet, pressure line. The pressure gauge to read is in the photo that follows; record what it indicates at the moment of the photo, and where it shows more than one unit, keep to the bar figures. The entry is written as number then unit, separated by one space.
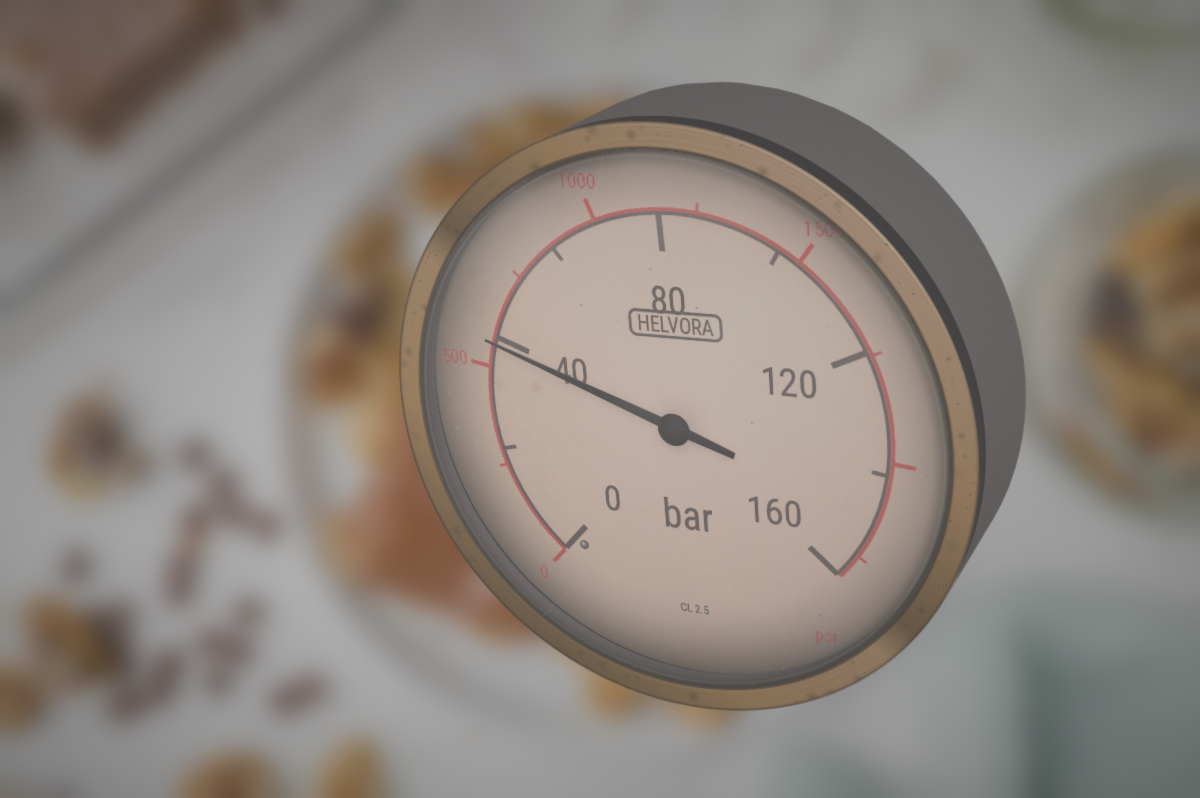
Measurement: 40 bar
